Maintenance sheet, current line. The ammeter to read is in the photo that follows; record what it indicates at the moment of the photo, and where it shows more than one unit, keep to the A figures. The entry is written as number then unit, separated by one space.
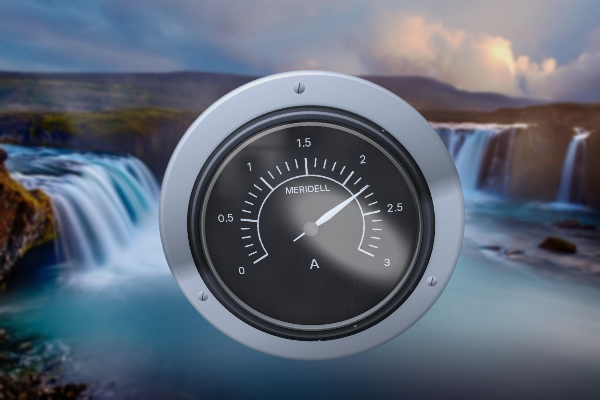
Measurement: 2.2 A
